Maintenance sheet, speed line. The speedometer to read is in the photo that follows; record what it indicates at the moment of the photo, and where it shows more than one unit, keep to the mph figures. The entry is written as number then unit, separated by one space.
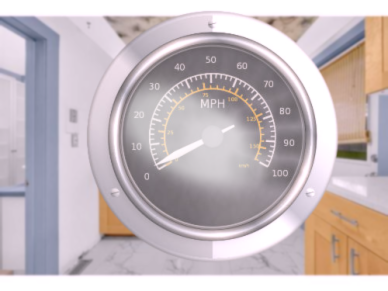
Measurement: 2 mph
